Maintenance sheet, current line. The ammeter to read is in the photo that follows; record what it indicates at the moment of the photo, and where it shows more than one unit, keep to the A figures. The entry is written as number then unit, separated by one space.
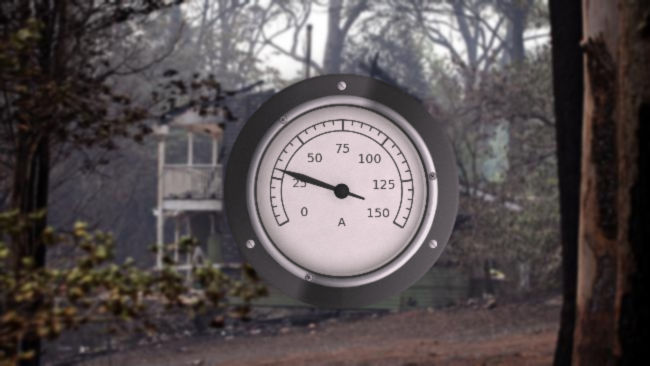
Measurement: 30 A
